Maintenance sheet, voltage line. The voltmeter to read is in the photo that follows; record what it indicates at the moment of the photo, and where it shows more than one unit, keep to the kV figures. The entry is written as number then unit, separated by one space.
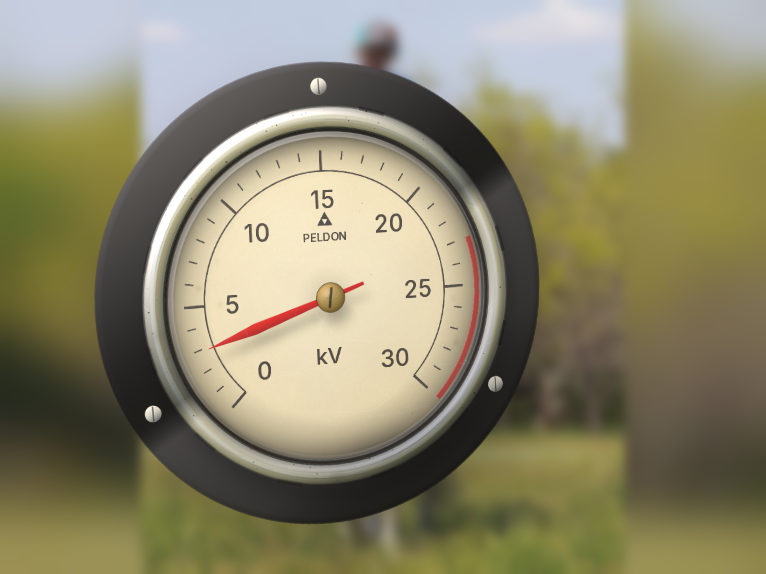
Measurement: 3 kV
